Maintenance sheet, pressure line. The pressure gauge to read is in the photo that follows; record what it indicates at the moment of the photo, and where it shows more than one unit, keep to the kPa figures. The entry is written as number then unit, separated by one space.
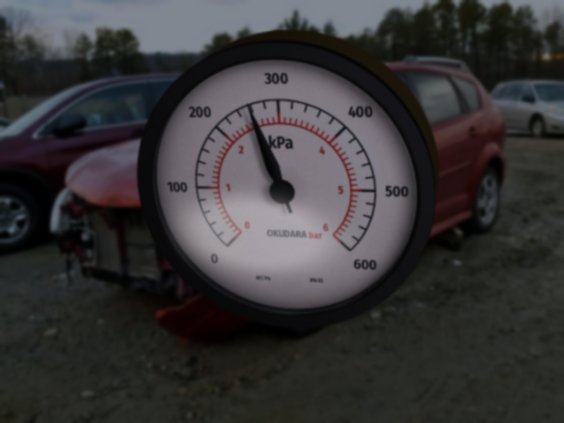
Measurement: 260 kPa
